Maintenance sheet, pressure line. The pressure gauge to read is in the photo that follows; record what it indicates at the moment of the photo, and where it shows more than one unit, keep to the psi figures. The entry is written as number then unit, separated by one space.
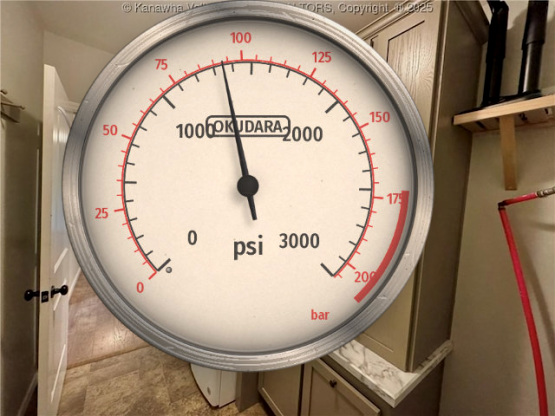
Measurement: 1350 psi
